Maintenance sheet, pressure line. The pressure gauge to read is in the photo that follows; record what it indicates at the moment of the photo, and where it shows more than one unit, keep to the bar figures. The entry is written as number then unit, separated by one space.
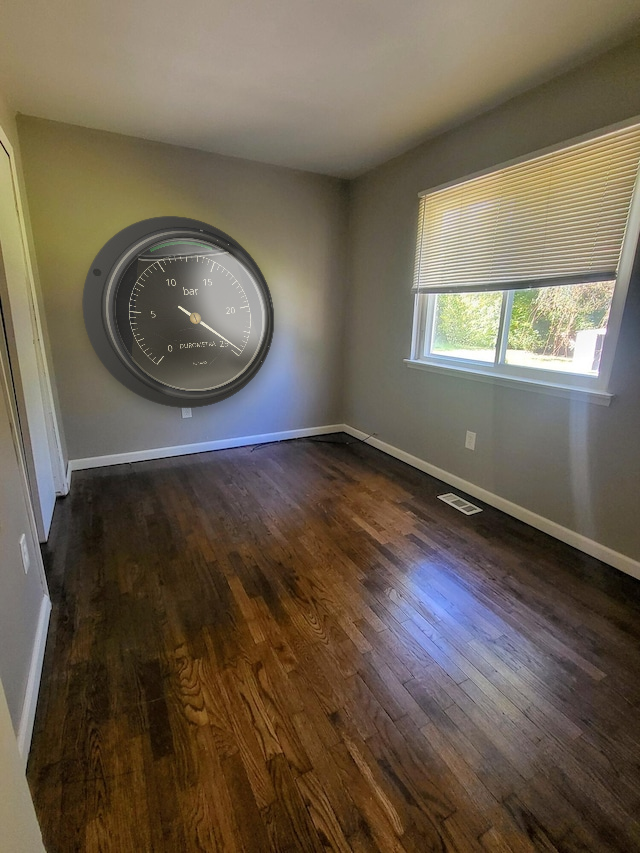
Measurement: 24.5 bar
